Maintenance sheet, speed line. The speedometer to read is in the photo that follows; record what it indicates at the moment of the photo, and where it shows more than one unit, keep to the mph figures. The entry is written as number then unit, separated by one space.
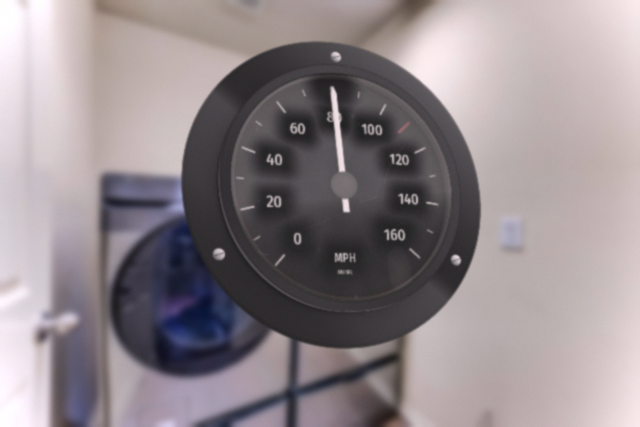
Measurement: 80 mph
